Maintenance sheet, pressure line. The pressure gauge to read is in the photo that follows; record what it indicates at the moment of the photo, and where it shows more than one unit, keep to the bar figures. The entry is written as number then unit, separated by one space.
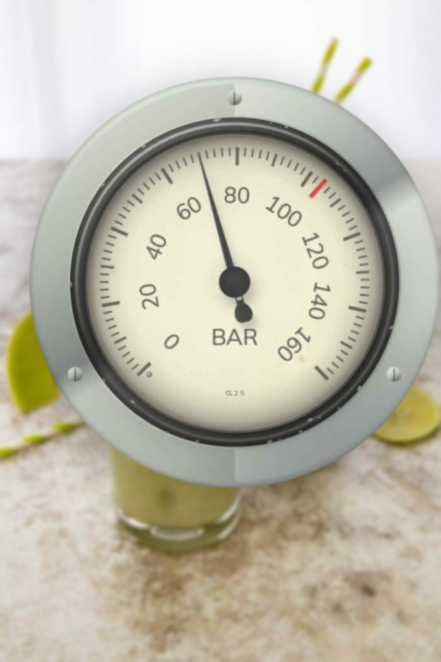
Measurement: 70 bar
